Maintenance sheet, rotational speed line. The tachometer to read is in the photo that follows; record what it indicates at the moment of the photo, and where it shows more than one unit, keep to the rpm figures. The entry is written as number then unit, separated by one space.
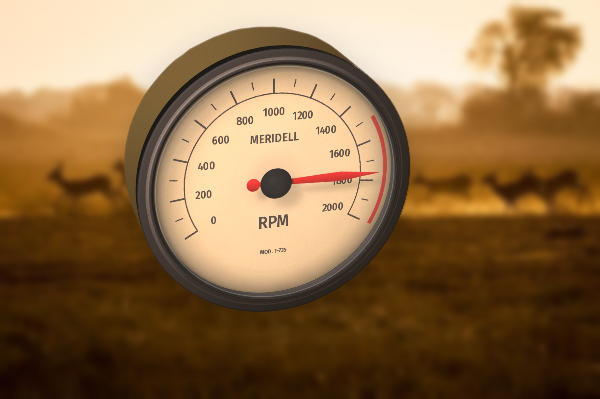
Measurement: 1750 rpm
